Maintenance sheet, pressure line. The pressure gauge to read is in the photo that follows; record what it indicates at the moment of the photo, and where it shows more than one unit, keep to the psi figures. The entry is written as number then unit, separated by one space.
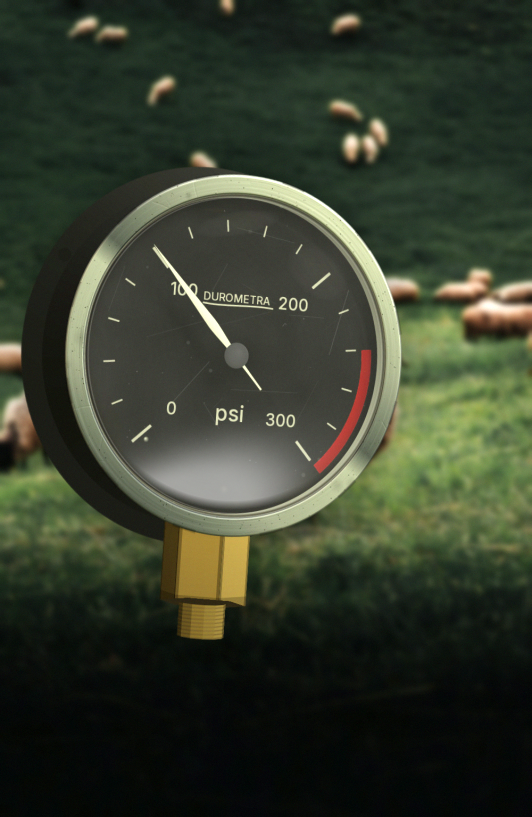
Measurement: 100 psi
